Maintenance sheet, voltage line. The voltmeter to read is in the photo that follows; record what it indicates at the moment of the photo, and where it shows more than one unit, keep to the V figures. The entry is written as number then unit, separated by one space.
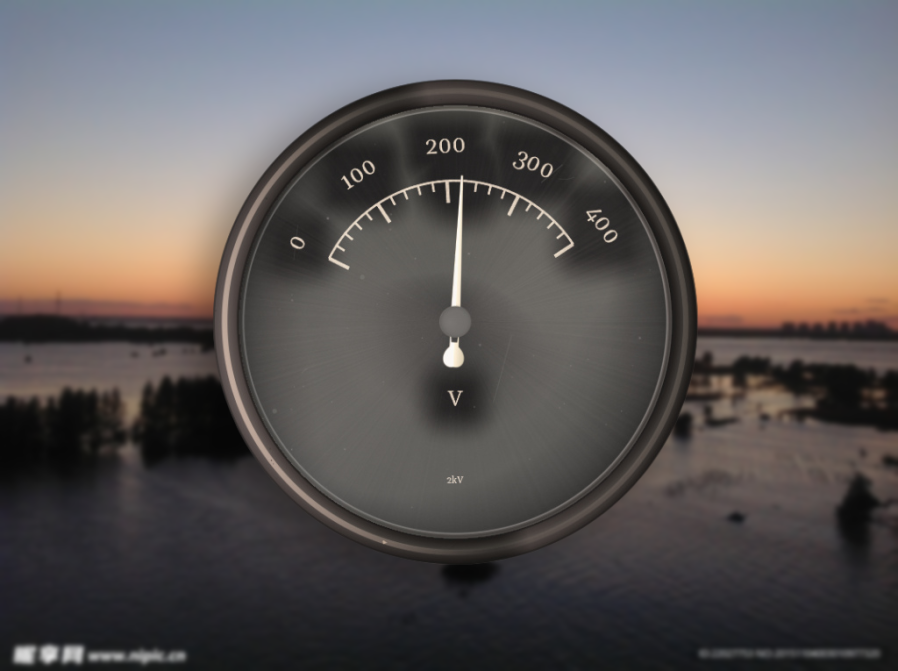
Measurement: 220 V
